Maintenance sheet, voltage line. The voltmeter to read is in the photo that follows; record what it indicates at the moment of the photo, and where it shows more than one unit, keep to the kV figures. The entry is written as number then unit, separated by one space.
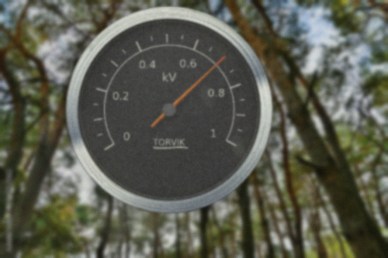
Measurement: 0.7 kV
